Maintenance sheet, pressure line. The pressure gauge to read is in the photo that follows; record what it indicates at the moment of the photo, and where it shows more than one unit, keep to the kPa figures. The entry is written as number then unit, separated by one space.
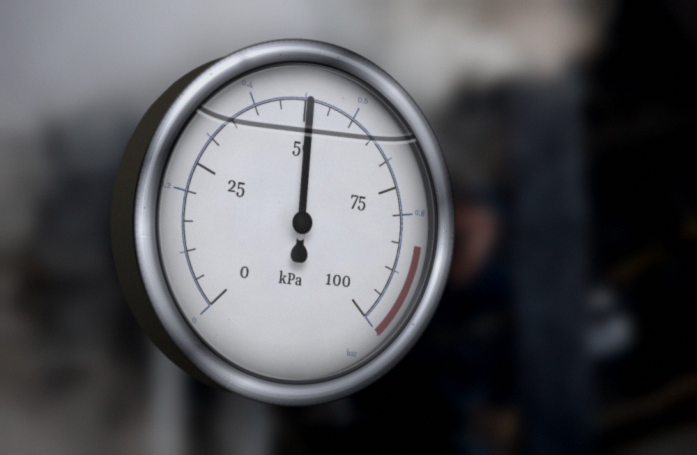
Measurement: 50 kPa
